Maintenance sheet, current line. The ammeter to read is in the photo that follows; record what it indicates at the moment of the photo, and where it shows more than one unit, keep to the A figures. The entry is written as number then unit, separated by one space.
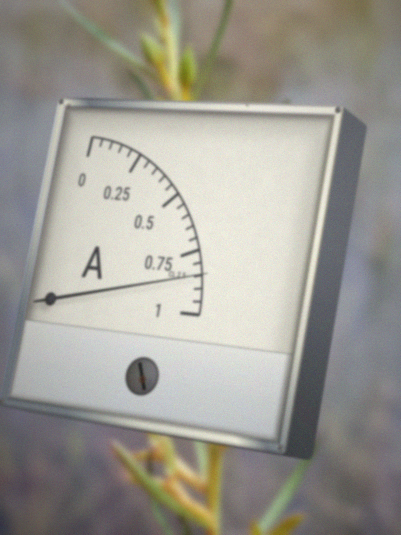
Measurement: 0.85 A
